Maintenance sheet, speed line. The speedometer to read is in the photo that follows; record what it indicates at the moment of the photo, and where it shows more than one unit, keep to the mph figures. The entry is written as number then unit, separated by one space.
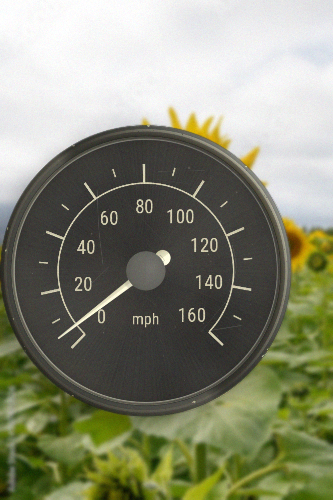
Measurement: 5 mph
